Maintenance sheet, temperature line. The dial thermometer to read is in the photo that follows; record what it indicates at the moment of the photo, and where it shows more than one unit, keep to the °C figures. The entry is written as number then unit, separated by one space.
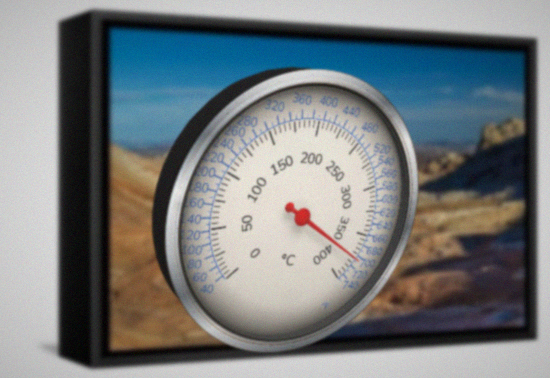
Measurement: 375 °C
